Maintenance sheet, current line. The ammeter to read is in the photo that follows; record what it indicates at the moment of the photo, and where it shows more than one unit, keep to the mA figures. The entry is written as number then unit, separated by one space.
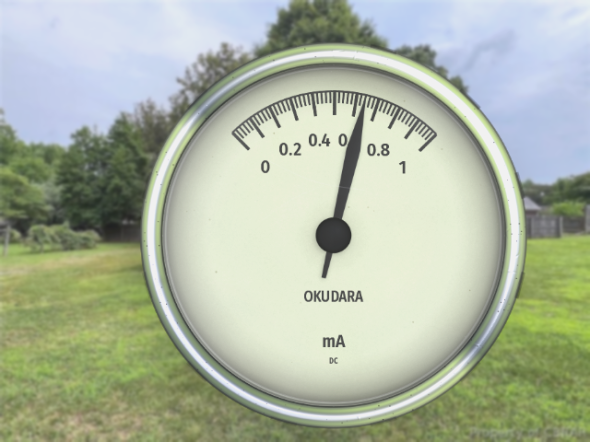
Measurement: 0.64 mA
